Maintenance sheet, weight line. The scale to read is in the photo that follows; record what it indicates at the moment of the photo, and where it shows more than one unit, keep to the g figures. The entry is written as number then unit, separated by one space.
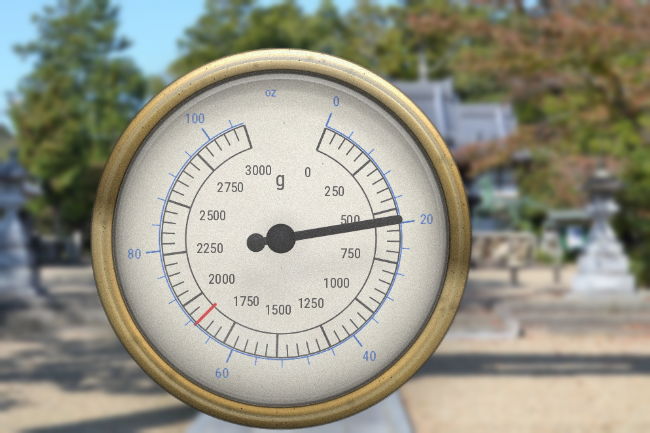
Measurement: 550 g
